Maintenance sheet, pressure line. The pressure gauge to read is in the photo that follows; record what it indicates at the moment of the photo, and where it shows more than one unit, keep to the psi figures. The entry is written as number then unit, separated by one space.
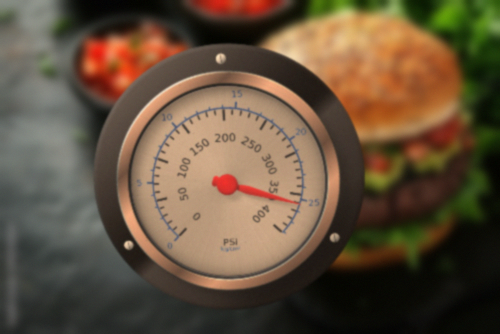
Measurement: 360 psi
